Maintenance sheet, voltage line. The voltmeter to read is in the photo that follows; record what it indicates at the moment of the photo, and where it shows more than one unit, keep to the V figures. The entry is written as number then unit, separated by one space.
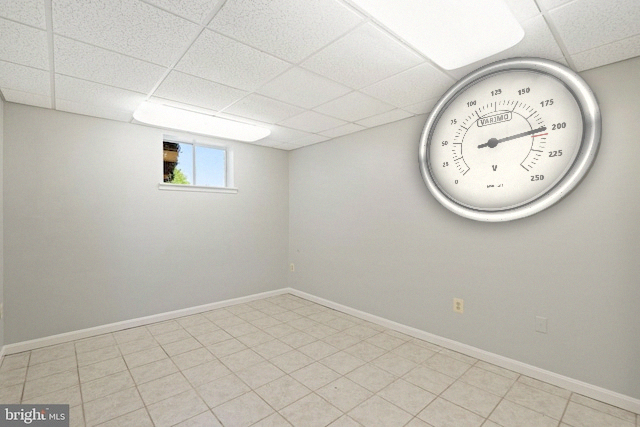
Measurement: 200 V
